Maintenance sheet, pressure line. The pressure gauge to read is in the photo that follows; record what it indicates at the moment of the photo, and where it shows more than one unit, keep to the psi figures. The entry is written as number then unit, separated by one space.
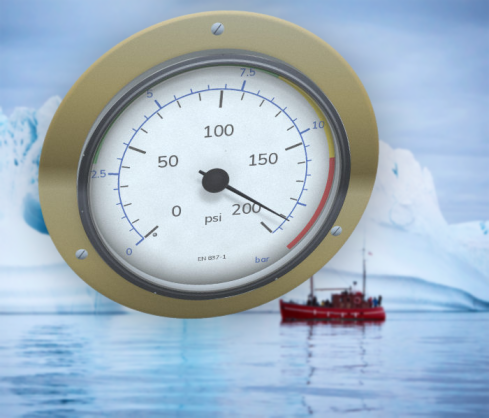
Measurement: 190 psi
